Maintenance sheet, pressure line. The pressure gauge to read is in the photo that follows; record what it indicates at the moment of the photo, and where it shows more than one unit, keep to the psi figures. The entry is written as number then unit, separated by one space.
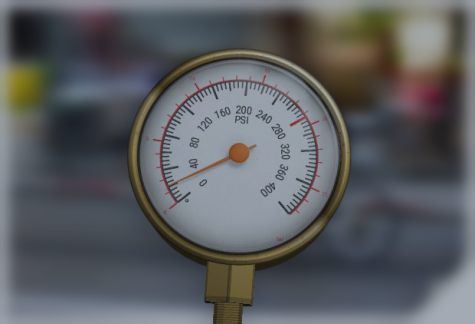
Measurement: 20 psi
